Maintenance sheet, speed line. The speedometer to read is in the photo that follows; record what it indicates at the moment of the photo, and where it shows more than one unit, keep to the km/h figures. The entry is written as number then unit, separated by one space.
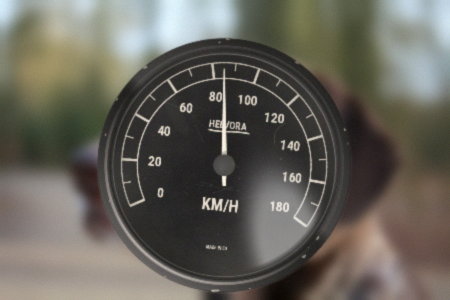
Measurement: 85 km/h
